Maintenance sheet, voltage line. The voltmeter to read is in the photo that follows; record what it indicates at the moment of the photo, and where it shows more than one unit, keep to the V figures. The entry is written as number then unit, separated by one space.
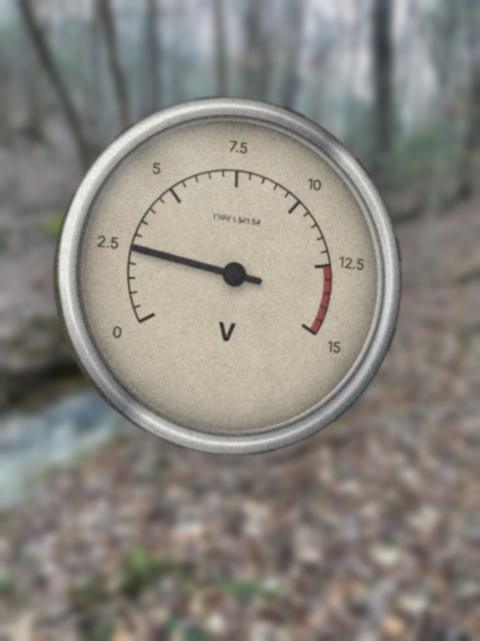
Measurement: 2.5 V
